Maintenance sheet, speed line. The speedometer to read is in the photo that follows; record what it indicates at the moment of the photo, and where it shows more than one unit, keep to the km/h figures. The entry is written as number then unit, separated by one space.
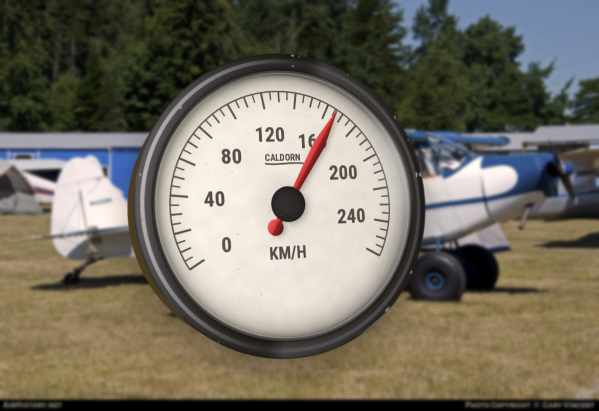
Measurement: 165 km/h
